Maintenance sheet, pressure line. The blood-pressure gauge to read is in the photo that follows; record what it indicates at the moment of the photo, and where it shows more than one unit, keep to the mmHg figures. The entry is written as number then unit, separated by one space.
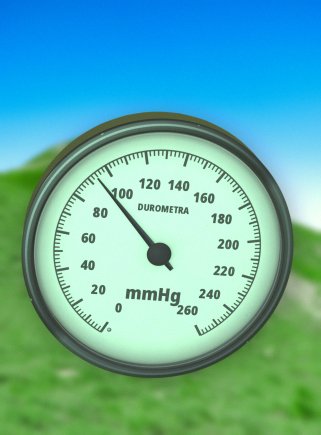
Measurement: 94 mmHg
